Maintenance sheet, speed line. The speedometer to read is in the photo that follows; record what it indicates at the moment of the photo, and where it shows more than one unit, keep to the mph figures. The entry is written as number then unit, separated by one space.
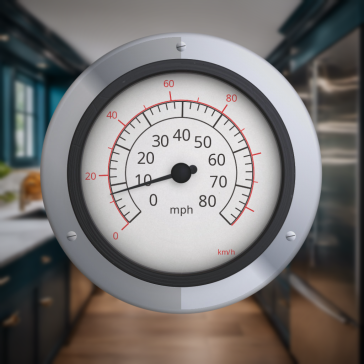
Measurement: 8 mph
